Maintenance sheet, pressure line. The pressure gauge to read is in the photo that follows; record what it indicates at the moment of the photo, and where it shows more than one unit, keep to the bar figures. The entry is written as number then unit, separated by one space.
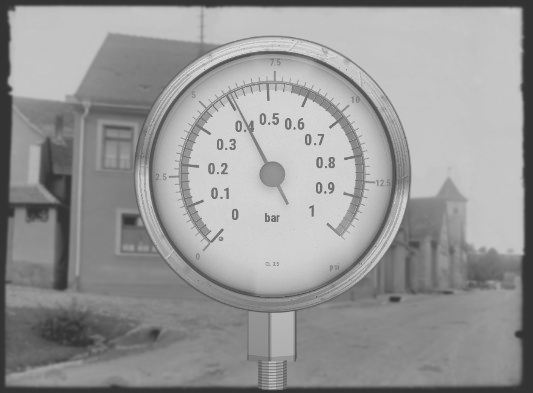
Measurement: 0.41 bar
